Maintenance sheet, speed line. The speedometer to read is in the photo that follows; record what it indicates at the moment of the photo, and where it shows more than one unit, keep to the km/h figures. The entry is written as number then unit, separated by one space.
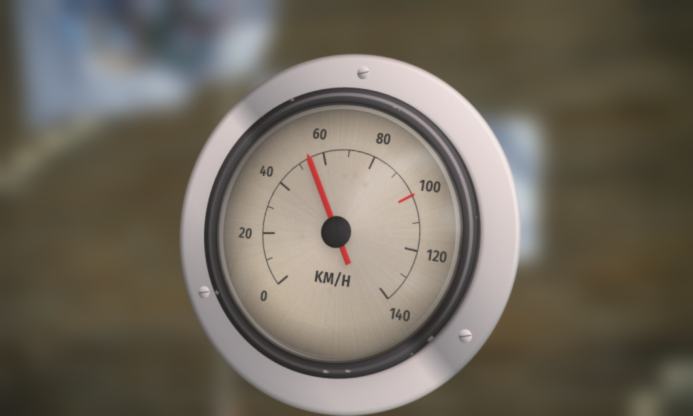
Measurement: 55 km/h
